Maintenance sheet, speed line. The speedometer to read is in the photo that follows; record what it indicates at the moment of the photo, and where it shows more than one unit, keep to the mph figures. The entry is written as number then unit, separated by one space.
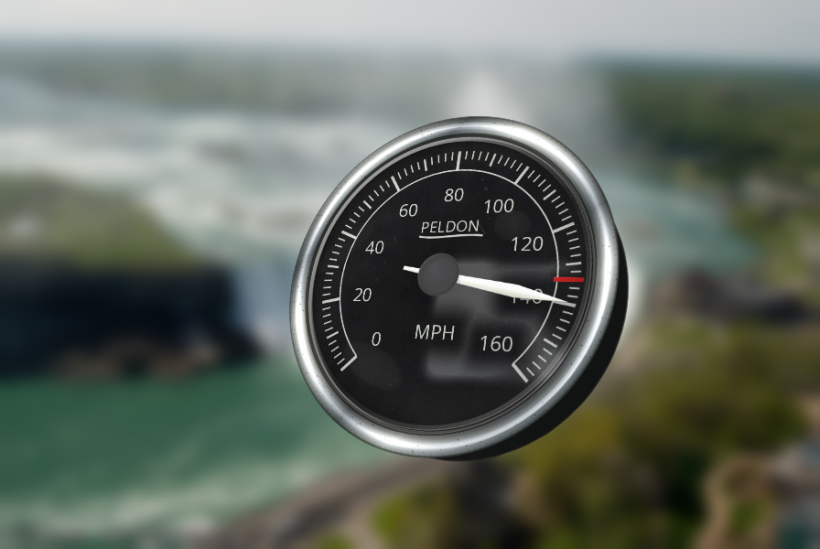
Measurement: 140 mph
